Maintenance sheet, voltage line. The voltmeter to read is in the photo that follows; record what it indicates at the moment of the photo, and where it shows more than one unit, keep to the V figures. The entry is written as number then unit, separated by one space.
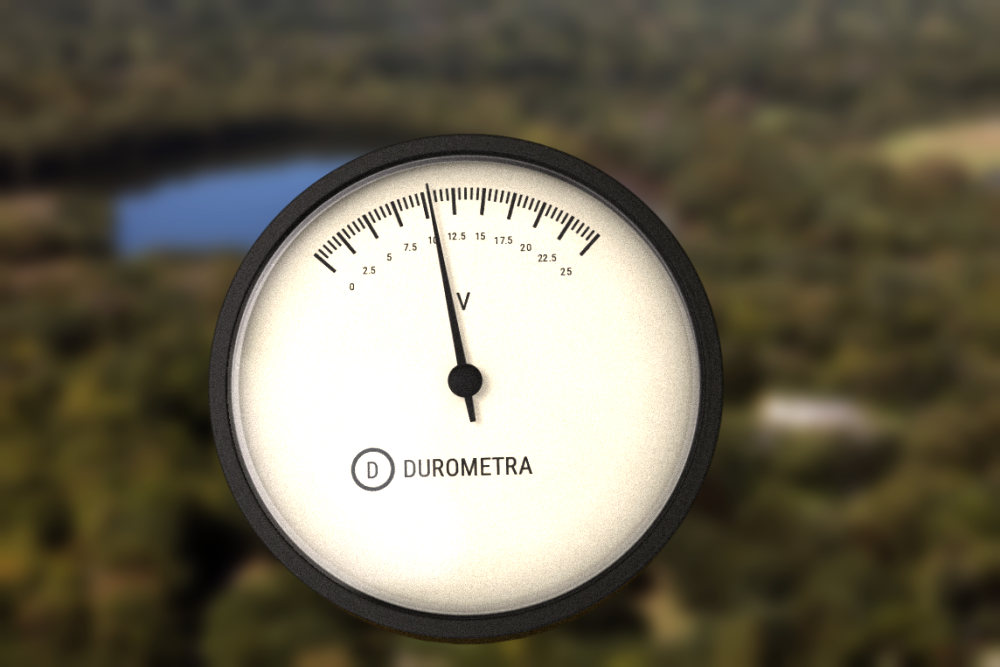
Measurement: 10.5 V
